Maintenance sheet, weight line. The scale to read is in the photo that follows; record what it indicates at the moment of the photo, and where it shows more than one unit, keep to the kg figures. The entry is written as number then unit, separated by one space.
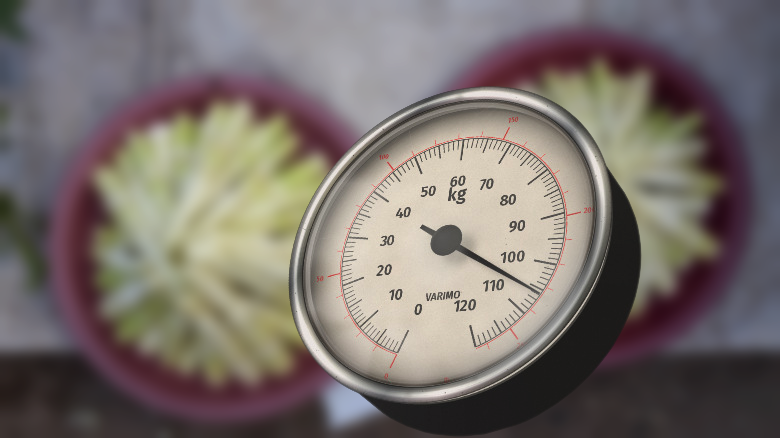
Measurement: 106 kg
